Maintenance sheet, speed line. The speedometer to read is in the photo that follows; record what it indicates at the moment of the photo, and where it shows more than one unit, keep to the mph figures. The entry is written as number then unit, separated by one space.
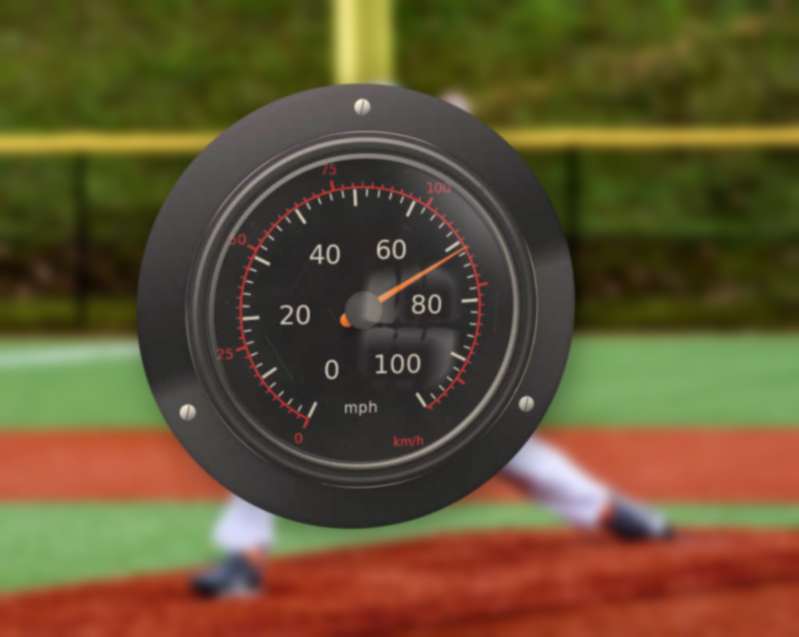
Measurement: 71 mph
